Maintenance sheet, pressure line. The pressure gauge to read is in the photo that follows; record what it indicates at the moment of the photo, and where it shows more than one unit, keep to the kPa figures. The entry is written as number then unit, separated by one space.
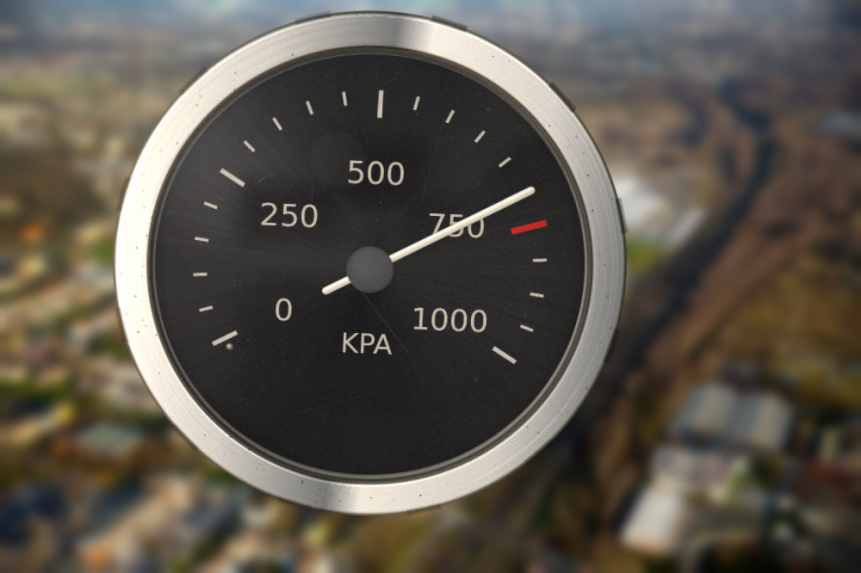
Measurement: 750 kPa
